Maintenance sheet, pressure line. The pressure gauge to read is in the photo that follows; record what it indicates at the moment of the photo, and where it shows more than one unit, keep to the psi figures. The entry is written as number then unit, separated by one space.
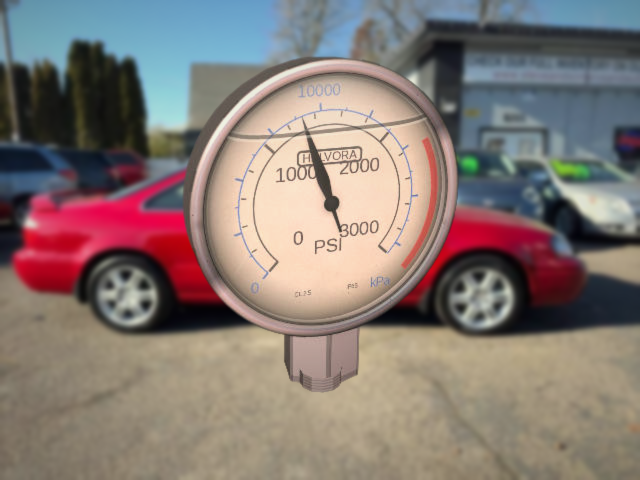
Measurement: 1300 psi
